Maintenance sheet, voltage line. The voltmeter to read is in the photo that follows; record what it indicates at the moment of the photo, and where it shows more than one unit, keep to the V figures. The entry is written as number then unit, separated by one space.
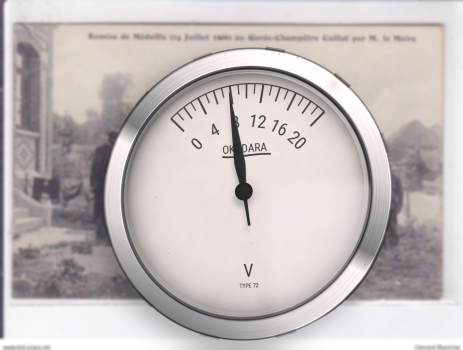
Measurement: 8 V
